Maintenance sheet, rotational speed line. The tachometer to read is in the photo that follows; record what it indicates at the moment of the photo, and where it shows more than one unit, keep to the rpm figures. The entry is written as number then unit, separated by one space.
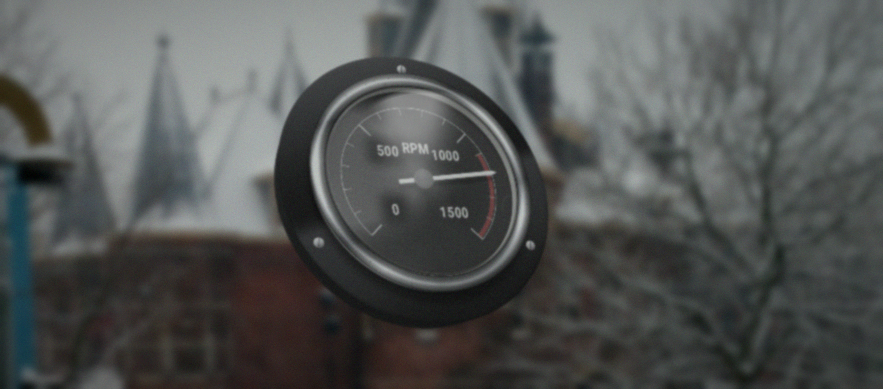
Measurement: 1200 rpm
